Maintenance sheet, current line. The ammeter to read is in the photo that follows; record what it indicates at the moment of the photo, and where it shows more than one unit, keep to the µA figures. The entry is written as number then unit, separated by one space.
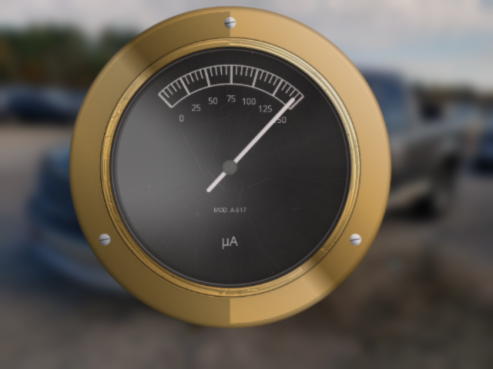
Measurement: 145 µA
